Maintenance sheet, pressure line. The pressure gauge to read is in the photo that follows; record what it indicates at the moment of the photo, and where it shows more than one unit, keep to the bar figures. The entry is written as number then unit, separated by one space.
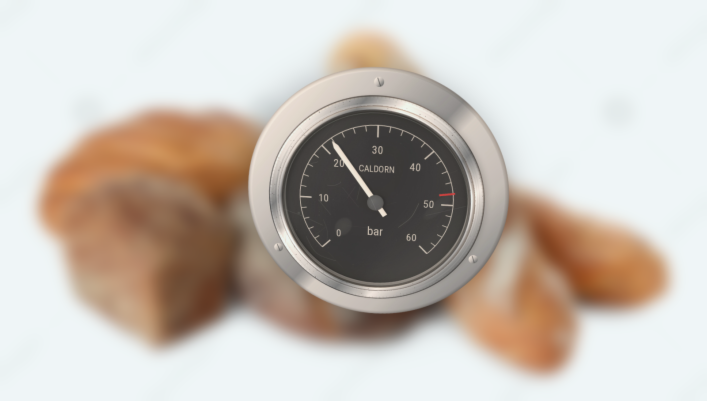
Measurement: 22 bar
